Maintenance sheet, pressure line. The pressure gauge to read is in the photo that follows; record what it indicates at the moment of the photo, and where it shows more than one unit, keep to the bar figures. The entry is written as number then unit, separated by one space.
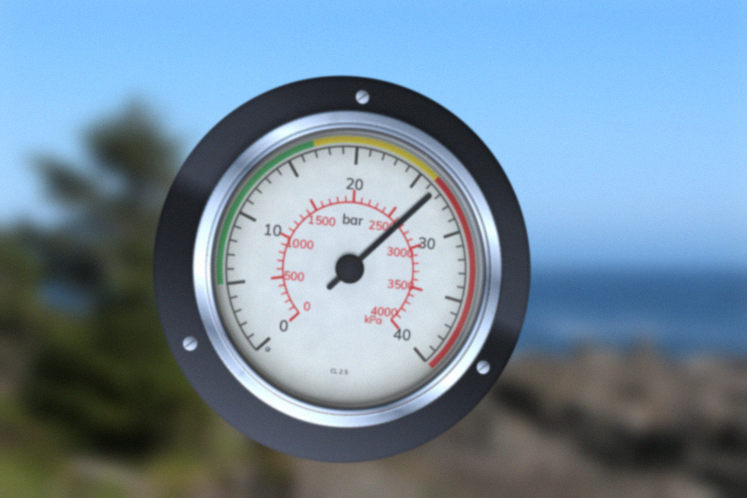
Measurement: 26.5 bar
